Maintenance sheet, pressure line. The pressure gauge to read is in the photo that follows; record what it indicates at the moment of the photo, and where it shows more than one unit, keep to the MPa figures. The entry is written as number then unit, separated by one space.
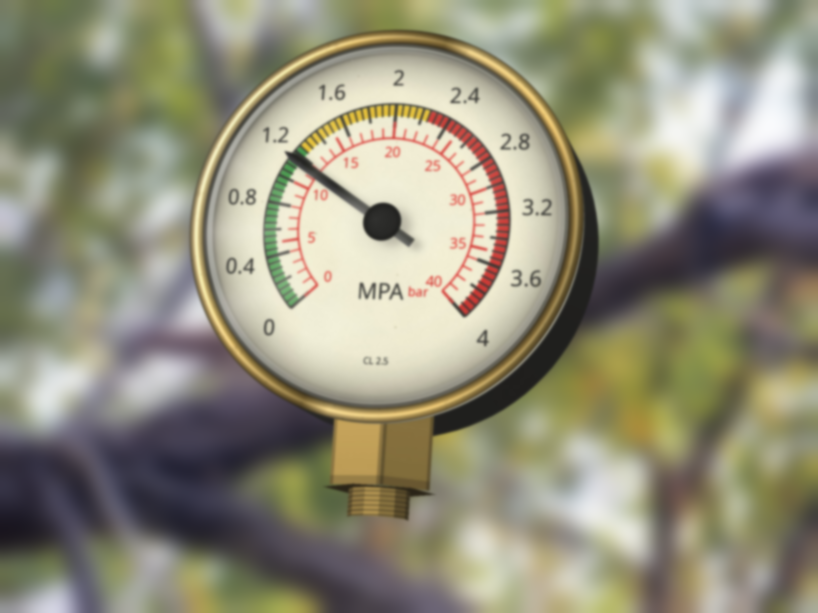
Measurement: 1.15 MPa
